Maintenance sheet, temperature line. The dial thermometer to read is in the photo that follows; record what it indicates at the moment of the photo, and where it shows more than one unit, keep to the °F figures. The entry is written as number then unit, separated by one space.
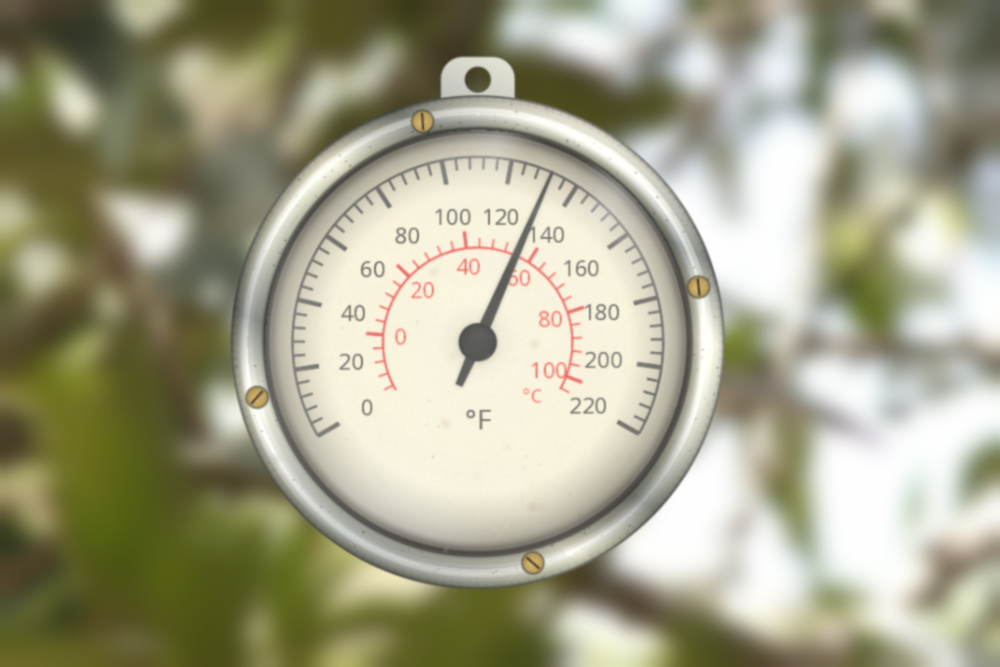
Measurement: 132 °F
